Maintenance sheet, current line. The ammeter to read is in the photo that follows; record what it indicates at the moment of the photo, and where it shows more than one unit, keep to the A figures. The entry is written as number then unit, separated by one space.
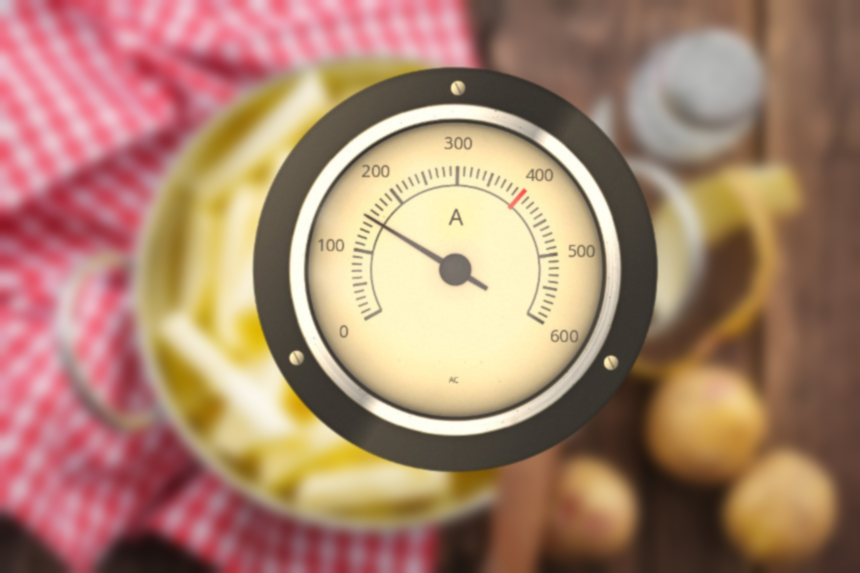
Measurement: 150 A
